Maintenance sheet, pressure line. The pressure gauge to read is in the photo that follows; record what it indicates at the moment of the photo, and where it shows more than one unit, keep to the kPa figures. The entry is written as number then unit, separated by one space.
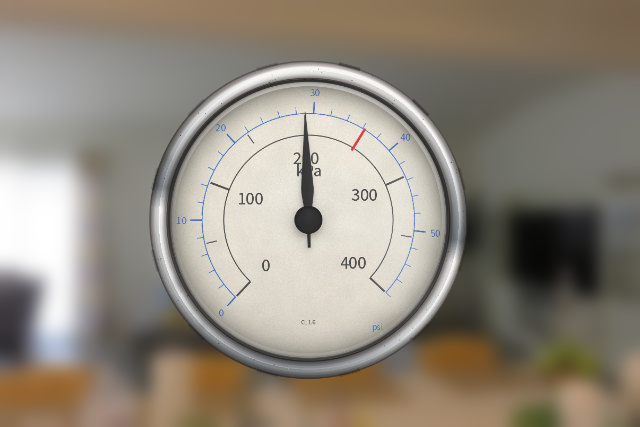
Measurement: 200 kPa
